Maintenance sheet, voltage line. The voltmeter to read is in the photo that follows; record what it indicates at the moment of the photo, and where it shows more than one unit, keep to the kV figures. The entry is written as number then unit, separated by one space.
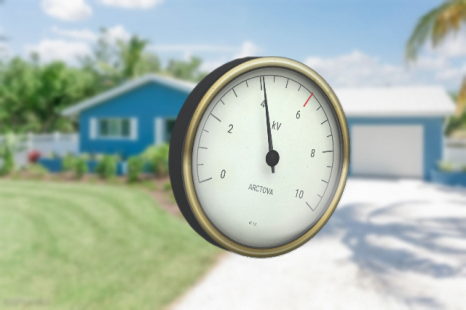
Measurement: 4 kV
